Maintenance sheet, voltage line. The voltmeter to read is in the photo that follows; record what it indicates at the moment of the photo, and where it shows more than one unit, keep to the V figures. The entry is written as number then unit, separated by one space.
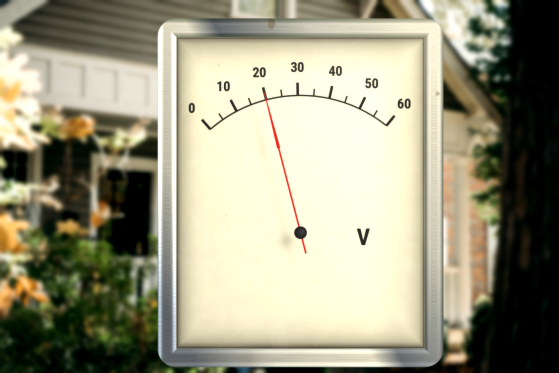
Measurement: 20 V
